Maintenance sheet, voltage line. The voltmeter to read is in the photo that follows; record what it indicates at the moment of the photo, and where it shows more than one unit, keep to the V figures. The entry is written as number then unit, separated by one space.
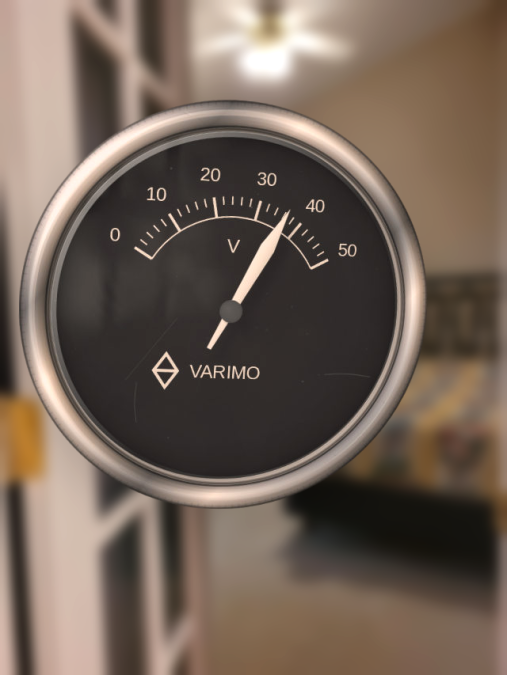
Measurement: 36 V
